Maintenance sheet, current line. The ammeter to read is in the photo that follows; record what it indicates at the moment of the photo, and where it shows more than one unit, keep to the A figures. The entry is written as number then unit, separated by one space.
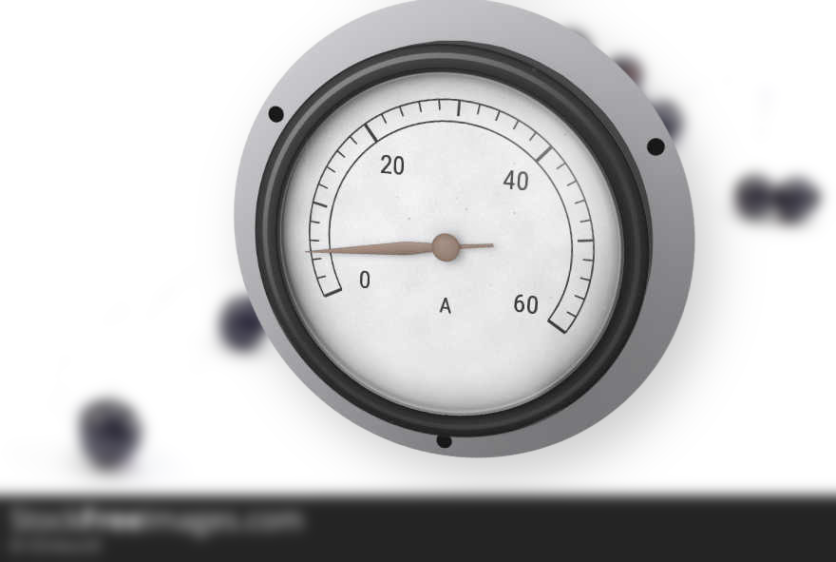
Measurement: 5 A
